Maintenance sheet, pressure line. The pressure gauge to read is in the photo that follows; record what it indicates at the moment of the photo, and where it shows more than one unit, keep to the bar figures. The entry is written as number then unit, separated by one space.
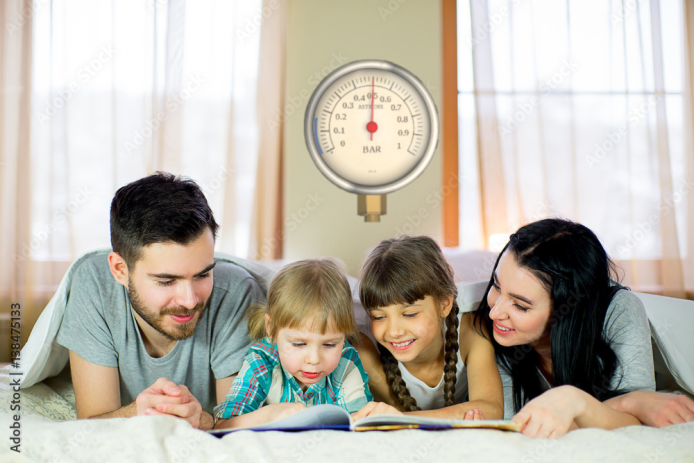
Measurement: 0.5 bar
